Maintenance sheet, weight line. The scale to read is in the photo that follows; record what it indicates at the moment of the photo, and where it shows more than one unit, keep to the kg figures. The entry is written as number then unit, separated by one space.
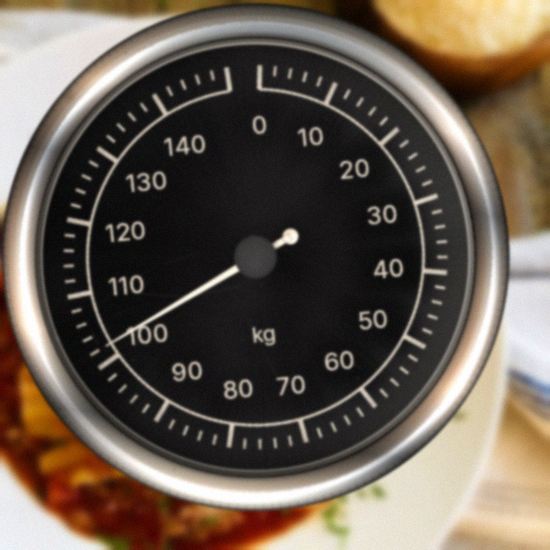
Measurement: 102 kg
